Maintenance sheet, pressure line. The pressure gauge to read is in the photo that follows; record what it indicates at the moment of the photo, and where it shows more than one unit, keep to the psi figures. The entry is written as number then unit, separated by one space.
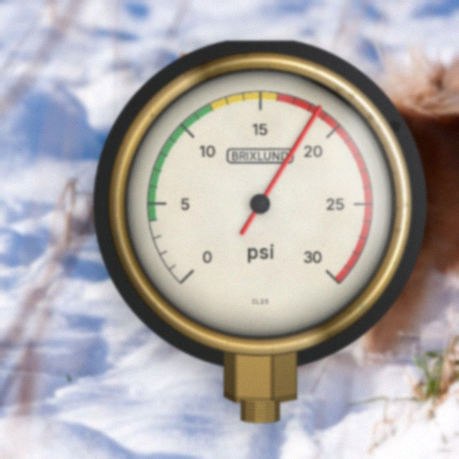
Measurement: 18.5 psi
